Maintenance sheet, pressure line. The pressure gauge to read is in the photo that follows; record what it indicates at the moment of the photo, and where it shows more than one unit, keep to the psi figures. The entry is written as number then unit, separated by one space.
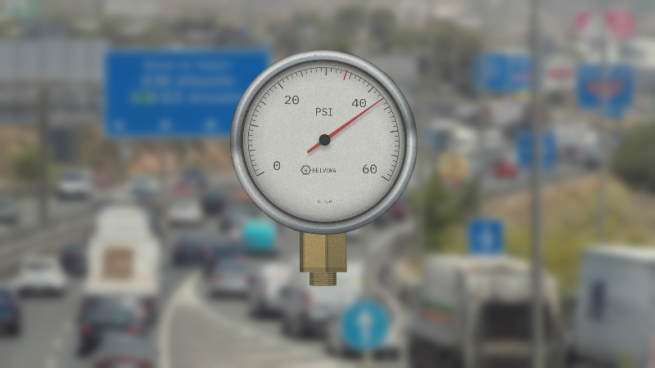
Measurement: 43 psi
